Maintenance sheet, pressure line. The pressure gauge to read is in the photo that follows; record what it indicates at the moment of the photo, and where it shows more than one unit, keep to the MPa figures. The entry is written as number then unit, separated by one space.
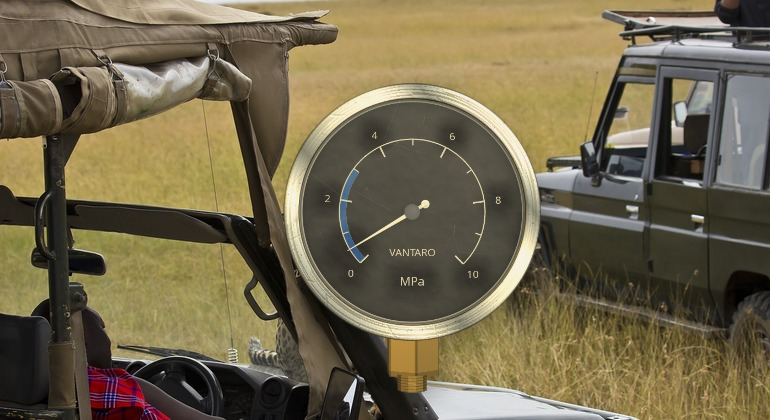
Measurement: 0.5 MPa
